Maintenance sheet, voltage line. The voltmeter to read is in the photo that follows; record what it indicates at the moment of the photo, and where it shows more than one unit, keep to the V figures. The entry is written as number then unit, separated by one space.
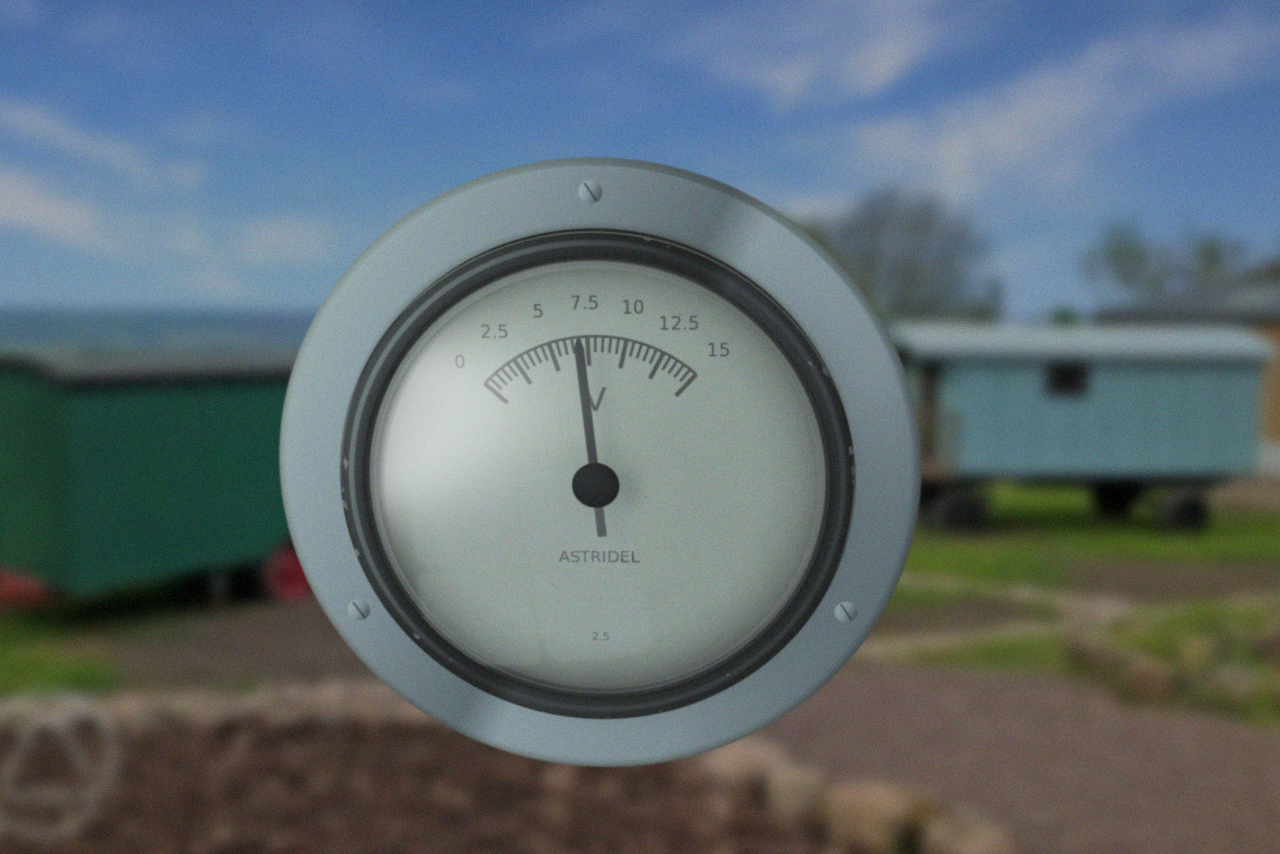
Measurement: 7 V
